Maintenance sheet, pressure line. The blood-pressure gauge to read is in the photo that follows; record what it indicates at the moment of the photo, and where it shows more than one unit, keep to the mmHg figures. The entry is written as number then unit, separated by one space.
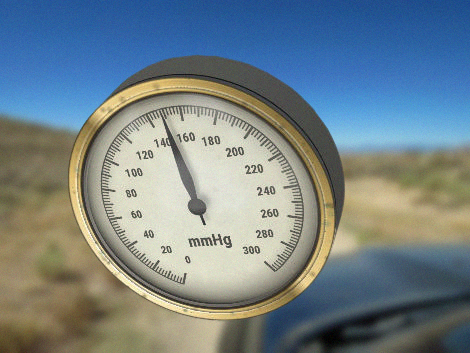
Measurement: 150 mmHg
